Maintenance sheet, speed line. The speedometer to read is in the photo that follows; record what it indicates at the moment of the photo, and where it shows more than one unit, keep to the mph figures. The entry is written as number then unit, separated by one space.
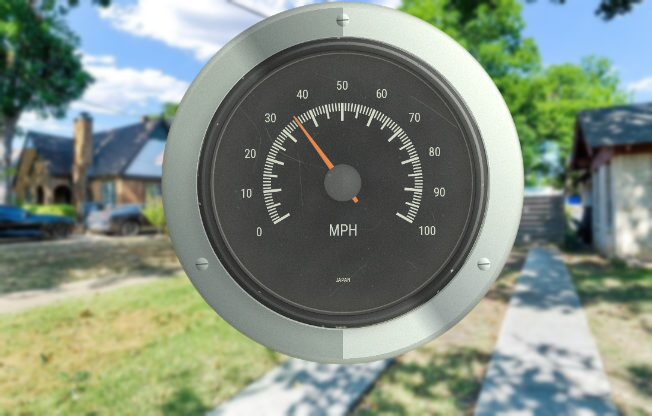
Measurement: 35 mph
